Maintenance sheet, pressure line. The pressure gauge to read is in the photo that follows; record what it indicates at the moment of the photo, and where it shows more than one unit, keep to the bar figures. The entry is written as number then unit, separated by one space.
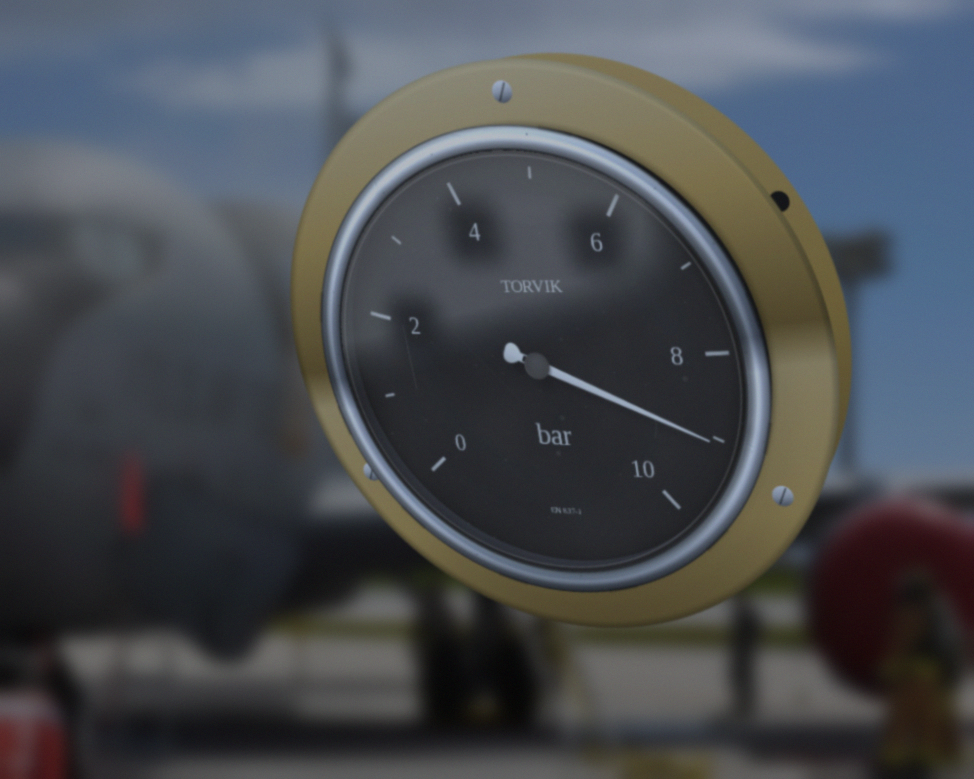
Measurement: 9 bar
